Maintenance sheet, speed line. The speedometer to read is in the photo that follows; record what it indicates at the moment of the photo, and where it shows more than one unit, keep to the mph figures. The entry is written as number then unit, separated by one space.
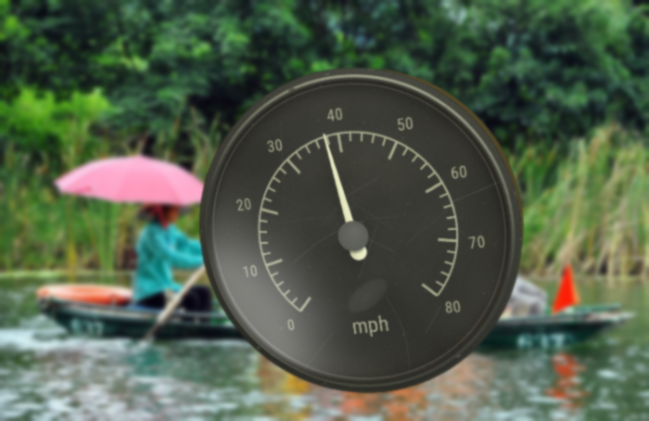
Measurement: 38 mph
